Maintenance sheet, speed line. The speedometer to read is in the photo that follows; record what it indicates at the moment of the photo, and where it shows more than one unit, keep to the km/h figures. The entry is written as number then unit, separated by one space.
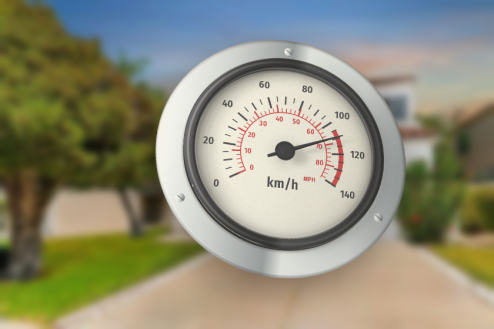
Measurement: 110 km/h
